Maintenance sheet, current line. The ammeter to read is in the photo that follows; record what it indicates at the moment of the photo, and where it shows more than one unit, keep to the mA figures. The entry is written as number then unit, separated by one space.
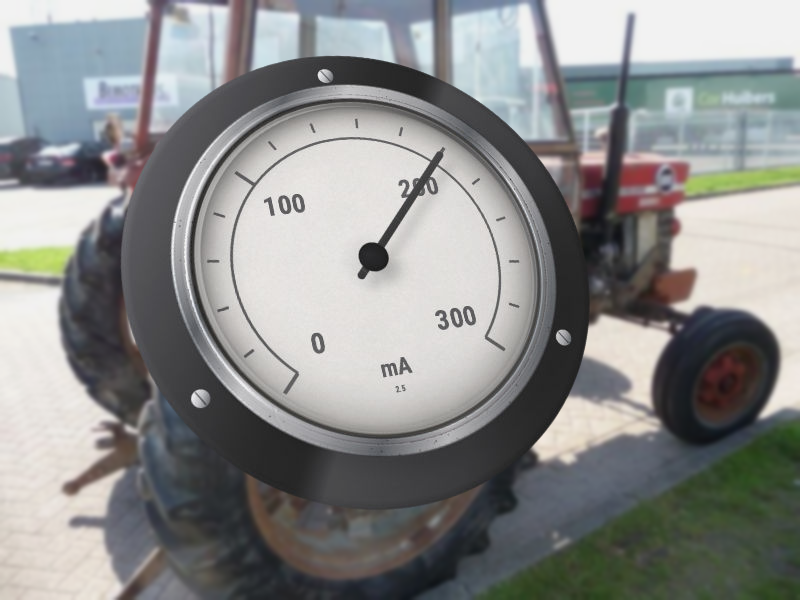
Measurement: 200 mA
